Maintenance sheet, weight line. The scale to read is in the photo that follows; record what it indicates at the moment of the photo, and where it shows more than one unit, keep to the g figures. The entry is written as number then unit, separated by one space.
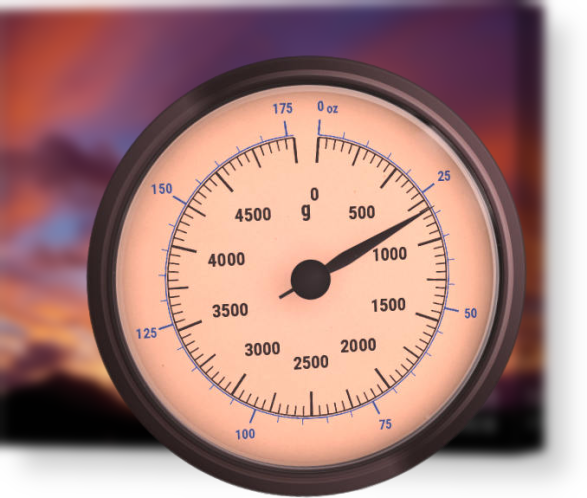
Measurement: 800 g
